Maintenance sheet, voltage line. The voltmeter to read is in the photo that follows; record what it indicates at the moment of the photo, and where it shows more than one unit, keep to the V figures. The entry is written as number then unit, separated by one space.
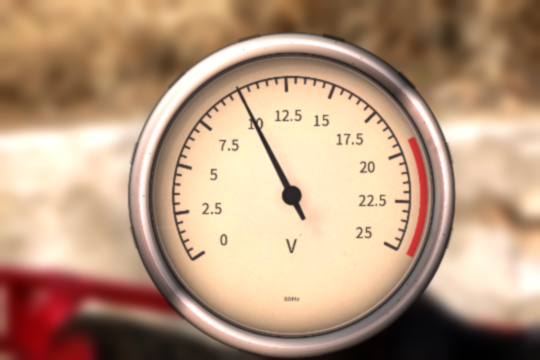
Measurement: 10 V
